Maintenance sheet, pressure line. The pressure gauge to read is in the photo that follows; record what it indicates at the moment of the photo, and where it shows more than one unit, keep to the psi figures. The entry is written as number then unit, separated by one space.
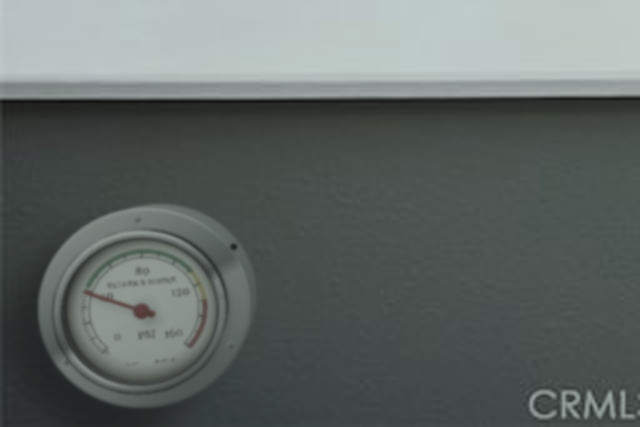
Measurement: 40 psi
